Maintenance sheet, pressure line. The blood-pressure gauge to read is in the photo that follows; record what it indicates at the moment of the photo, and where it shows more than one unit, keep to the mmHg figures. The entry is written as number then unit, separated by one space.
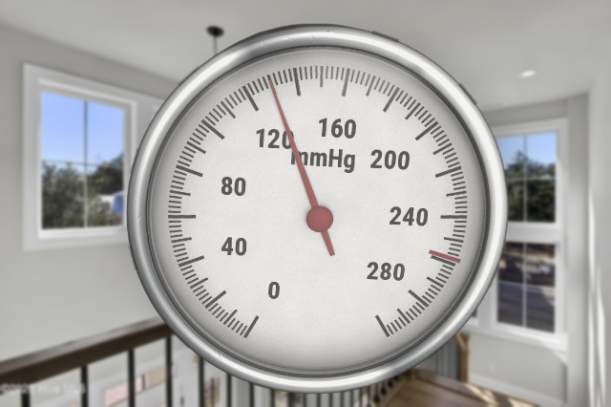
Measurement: 130 mmHg
